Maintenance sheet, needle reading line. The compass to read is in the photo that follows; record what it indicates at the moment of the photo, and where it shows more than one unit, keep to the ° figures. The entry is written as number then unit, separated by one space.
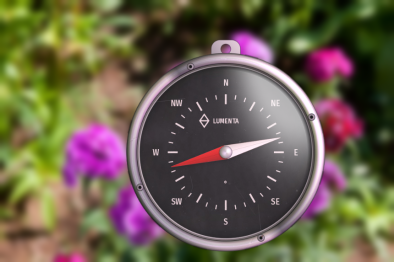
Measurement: 255 °
